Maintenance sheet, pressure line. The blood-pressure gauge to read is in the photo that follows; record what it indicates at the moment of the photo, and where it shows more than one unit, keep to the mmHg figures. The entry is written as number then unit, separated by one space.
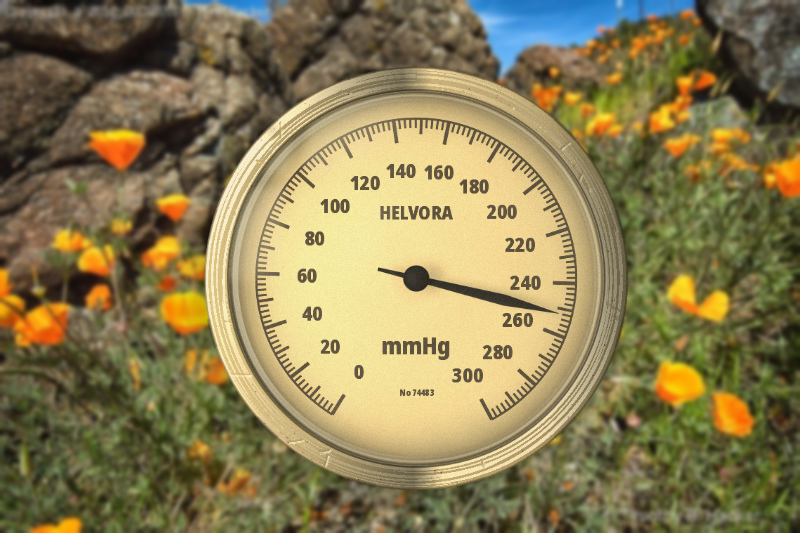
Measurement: 252 mmHg
